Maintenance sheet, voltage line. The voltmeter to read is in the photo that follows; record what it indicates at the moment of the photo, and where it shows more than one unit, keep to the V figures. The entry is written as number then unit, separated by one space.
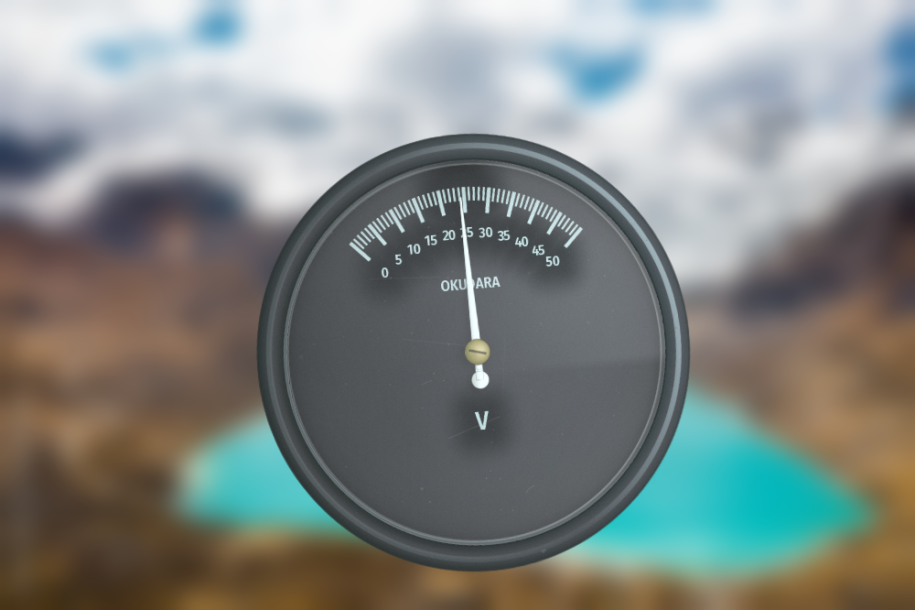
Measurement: 24 V
